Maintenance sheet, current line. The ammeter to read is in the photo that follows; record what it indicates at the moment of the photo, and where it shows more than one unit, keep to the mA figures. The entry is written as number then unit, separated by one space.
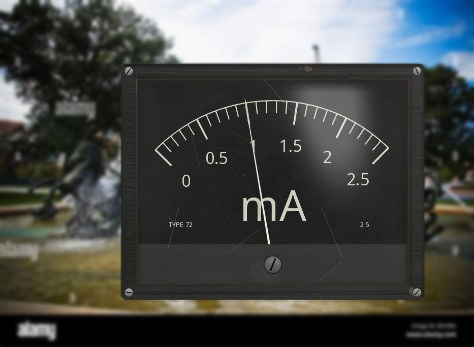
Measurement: 1 mA
